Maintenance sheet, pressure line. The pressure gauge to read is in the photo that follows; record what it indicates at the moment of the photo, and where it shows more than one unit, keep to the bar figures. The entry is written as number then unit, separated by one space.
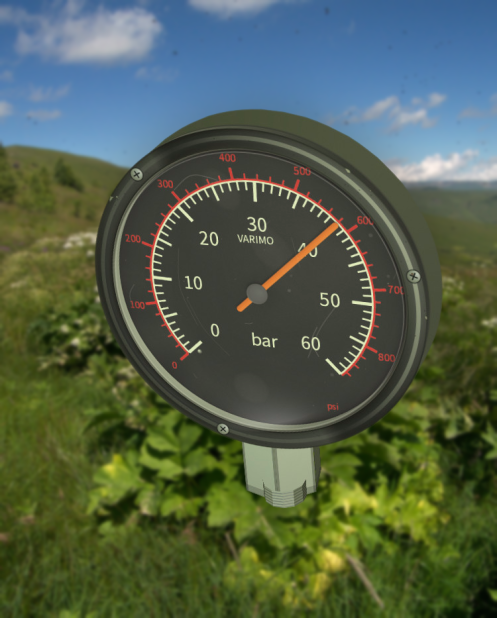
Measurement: 40 bar
